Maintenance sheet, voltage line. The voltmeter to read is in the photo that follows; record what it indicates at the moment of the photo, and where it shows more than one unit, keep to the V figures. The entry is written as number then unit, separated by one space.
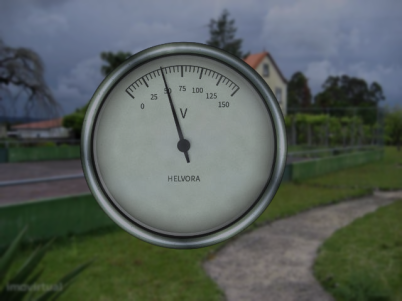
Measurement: 50 V
